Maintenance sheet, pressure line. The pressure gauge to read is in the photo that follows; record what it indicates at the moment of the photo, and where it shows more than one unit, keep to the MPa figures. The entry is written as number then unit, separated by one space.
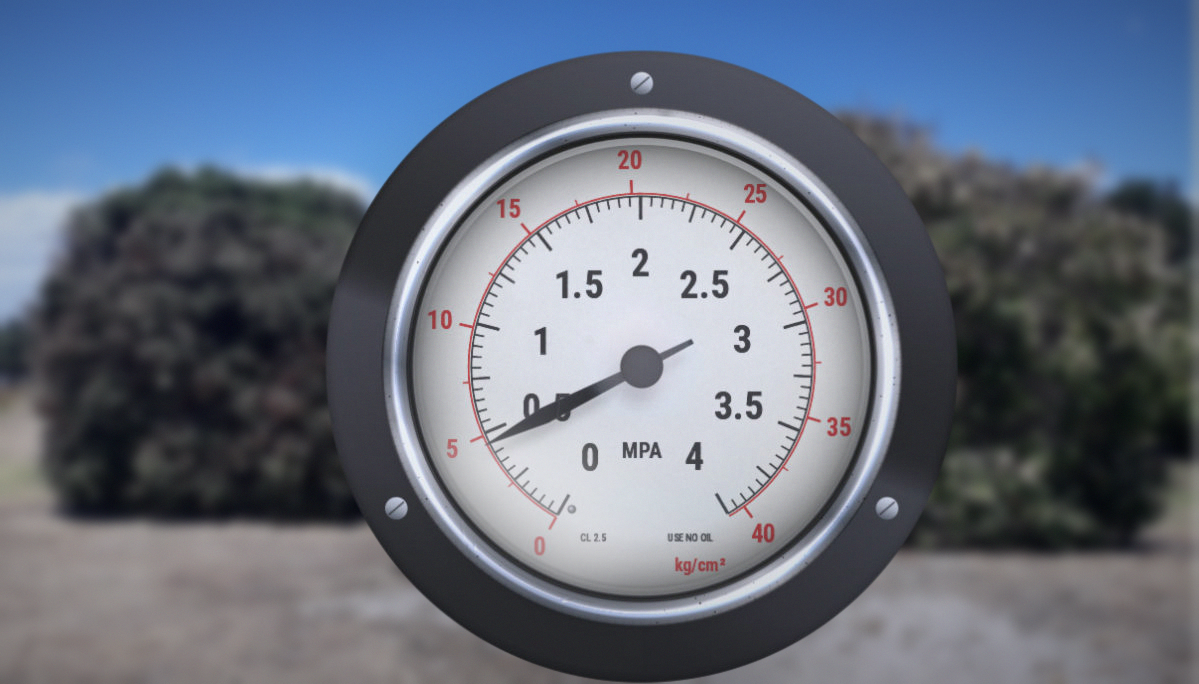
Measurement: 0.45 MPa
